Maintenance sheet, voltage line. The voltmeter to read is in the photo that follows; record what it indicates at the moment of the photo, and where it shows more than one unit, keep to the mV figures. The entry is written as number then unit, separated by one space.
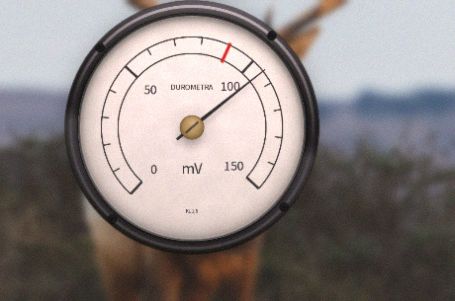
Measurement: 105 mV
